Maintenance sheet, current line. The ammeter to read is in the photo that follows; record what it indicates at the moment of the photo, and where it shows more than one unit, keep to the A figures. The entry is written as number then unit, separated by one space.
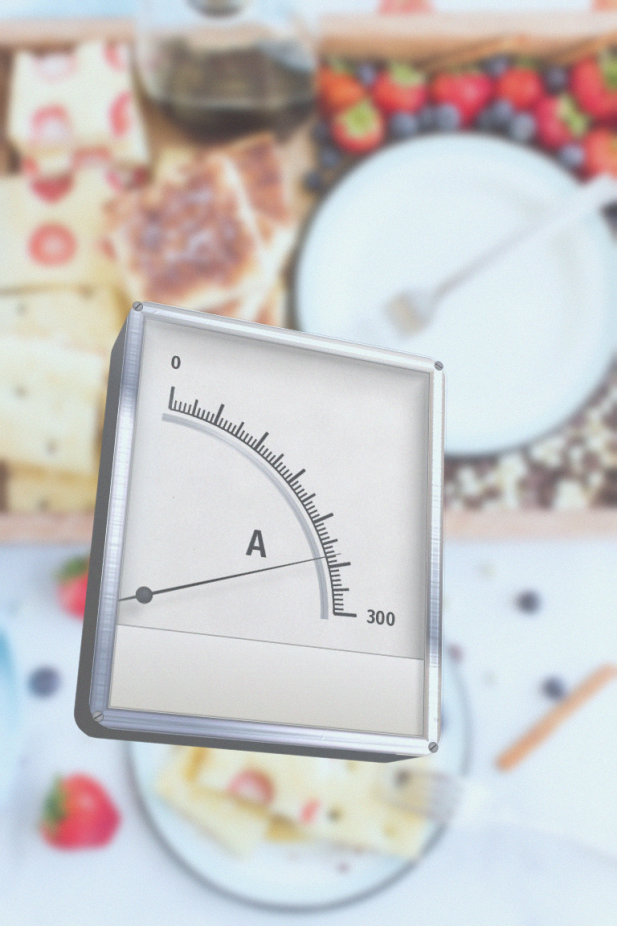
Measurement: 240 A
